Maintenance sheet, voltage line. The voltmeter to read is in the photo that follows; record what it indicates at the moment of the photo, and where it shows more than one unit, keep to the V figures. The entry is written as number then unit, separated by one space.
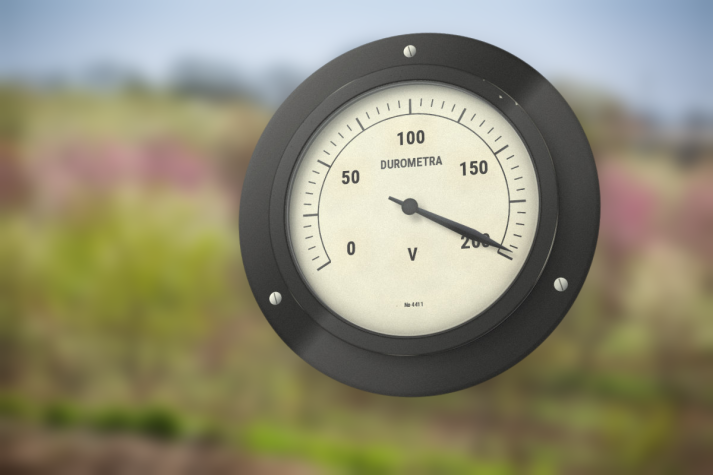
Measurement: 197.5 V
